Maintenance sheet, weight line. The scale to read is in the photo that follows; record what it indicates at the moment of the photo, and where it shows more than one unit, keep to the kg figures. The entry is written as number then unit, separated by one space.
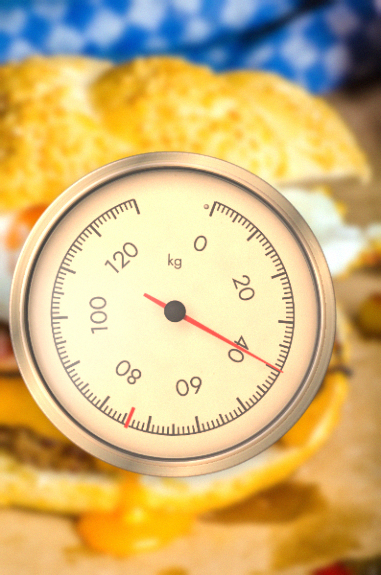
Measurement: 40 kg
